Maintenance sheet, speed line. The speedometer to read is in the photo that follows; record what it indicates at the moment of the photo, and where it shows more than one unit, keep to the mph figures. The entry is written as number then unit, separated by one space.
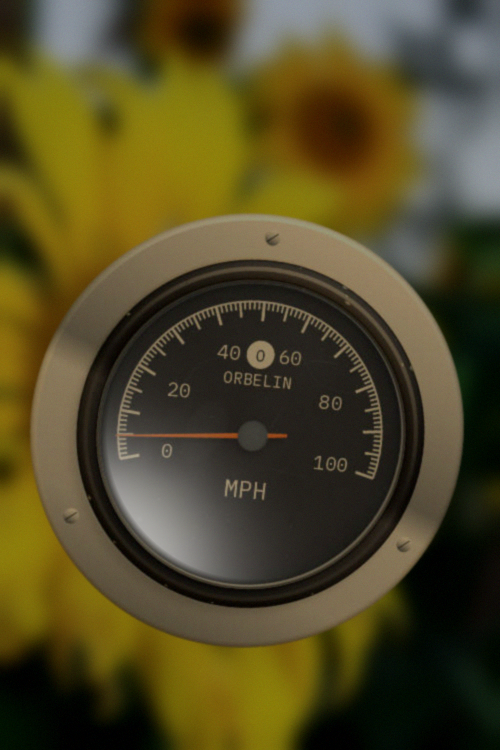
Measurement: 5 mph
